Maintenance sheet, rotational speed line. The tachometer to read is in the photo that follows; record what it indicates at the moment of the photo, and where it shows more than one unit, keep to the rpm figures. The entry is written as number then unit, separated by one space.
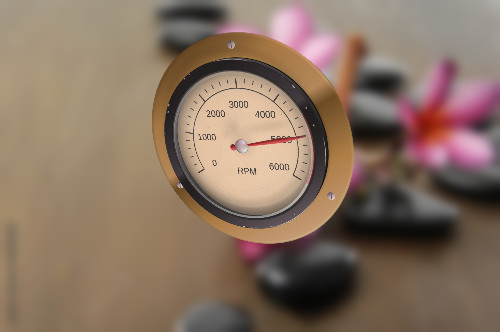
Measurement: 5000 rpm
